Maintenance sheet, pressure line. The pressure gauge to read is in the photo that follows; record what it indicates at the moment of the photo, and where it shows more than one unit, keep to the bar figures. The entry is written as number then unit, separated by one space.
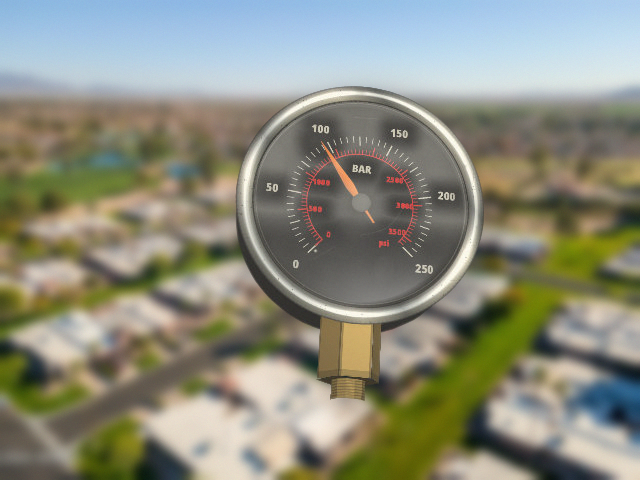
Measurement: 95 bar
